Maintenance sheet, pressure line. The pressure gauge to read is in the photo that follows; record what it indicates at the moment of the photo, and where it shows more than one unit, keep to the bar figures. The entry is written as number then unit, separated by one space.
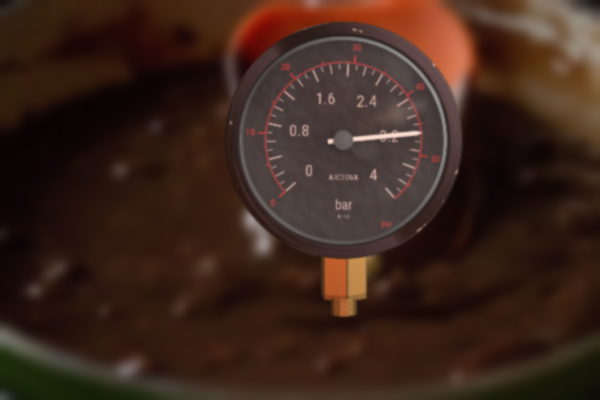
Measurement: 3.2 bar
